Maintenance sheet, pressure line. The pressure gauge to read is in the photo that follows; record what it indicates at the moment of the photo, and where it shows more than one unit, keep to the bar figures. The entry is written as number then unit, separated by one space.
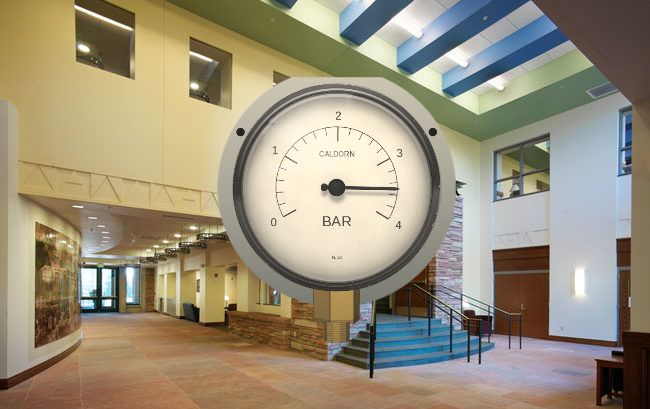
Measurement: 3.5 bar
